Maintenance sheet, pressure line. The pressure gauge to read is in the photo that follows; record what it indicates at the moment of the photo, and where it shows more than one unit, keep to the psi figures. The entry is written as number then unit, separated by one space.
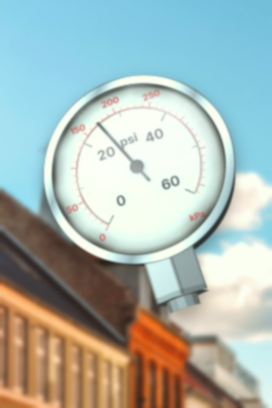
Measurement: 25 psi
